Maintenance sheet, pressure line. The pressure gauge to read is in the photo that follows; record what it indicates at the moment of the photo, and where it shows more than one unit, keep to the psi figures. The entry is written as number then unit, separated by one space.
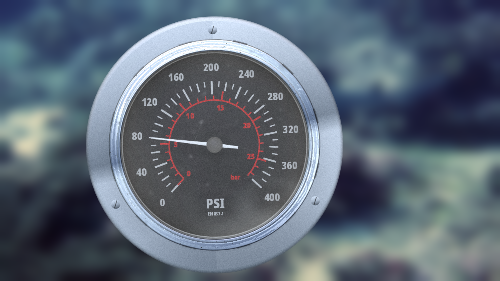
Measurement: 80 psi
